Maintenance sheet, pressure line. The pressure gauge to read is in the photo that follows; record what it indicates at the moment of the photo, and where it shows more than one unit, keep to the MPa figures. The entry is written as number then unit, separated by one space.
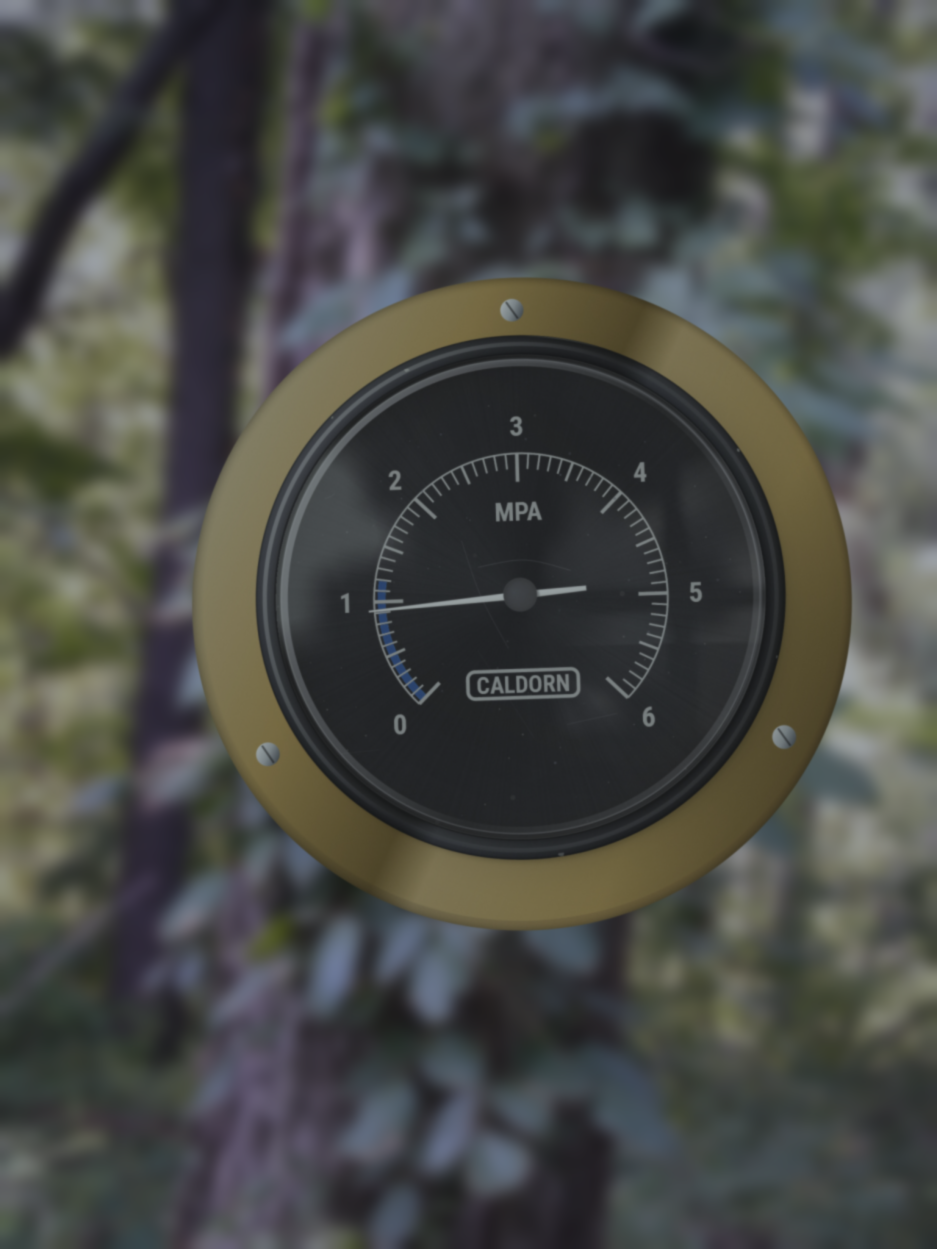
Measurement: 0.9 MPa
